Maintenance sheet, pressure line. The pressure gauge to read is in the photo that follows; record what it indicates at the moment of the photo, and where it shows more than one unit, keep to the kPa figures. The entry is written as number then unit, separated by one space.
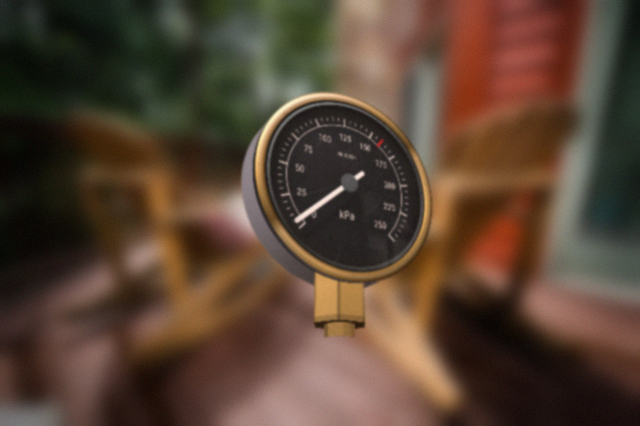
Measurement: 5 kPa
